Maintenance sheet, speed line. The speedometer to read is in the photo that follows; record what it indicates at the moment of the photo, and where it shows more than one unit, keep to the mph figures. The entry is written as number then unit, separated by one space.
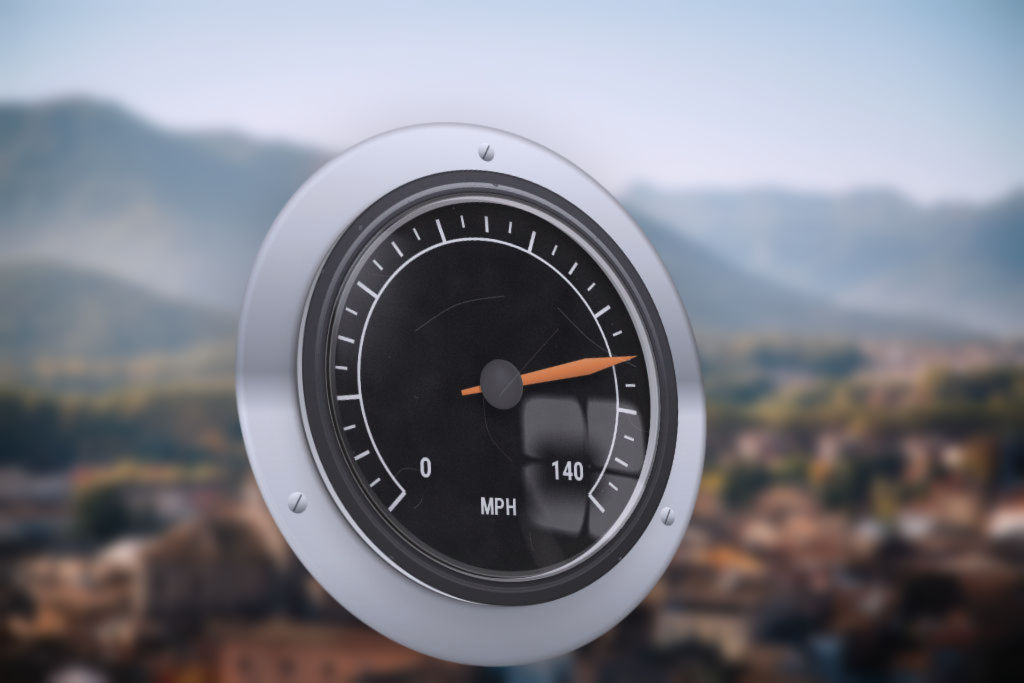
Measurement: 110 mph
